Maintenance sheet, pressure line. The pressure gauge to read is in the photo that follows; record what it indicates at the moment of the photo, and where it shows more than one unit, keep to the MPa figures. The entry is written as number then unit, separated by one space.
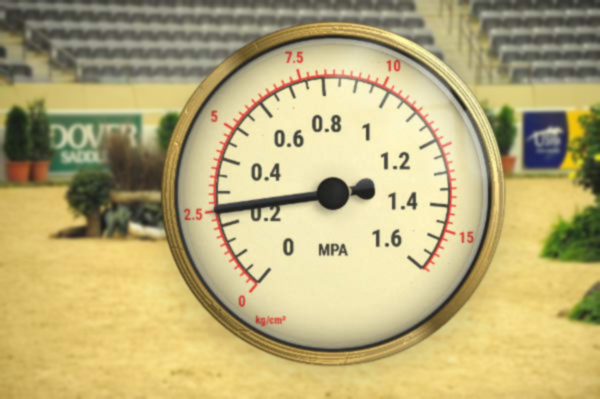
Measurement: 0.25 MPa
